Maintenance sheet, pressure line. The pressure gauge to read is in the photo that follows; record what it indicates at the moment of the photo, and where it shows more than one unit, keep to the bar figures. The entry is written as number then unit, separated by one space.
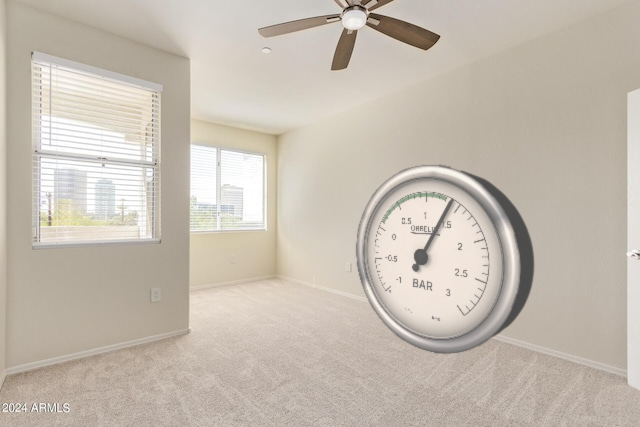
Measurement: 1.4 bar
